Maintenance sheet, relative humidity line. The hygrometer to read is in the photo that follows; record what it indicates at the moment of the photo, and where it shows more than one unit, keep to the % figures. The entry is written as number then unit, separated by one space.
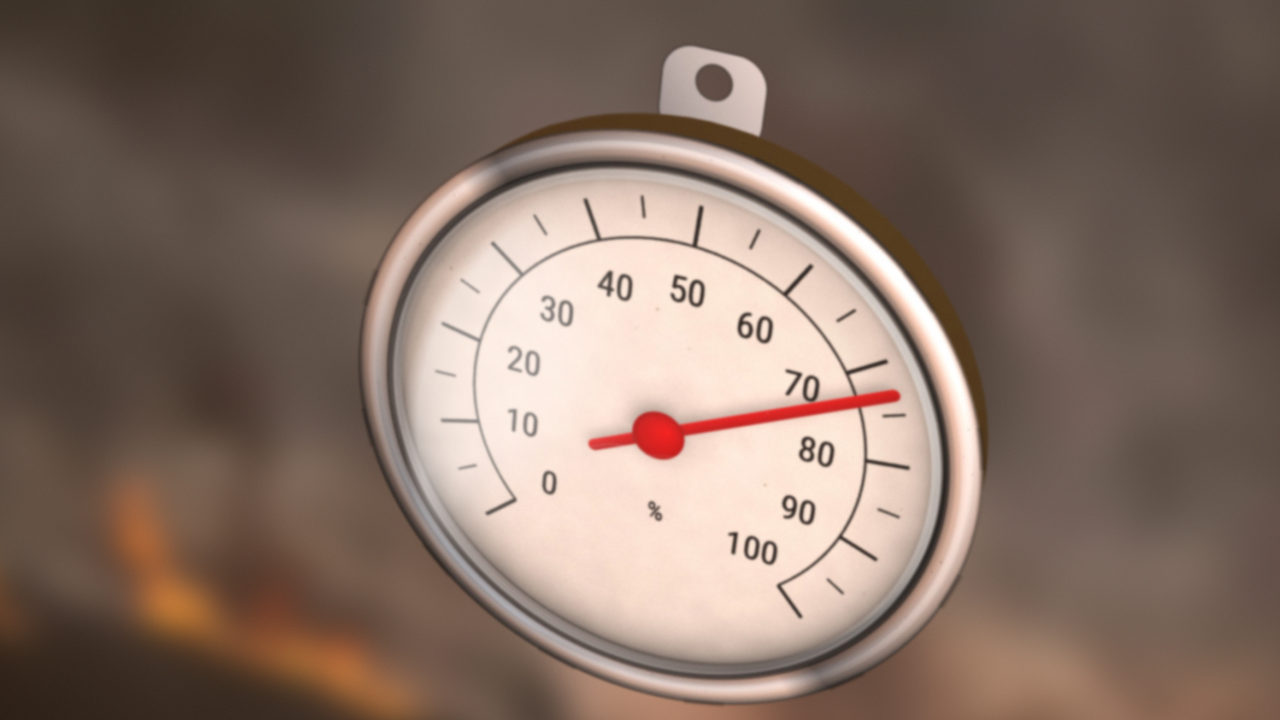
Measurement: 72.5 %
